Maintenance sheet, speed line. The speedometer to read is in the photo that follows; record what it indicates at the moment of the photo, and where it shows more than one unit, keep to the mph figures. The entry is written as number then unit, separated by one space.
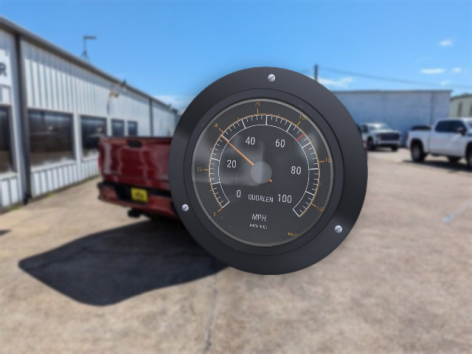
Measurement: 30 mph
